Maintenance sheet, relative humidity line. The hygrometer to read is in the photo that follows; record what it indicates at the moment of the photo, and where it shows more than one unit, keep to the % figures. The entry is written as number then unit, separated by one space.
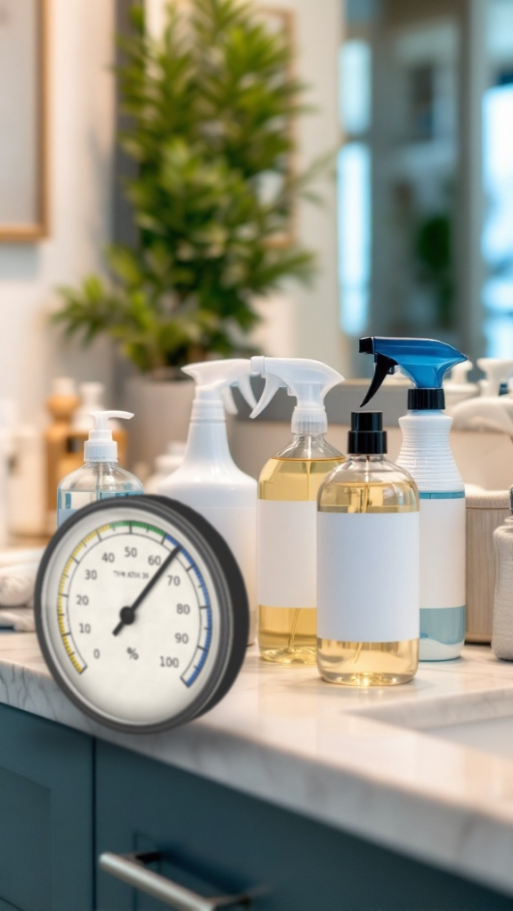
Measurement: 65 %
